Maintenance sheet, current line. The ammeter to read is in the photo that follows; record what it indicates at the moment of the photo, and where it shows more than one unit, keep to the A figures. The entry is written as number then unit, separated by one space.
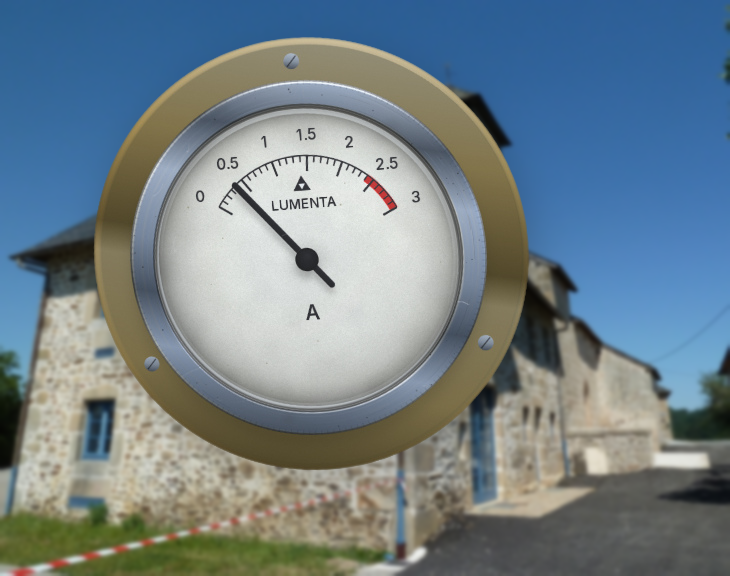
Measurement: 0.4 A
